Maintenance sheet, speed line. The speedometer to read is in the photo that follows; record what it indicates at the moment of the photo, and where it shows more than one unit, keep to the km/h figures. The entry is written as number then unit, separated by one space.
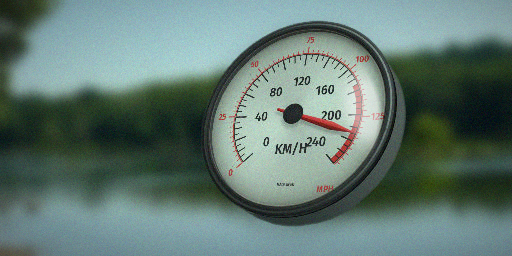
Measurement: 215 km/h
